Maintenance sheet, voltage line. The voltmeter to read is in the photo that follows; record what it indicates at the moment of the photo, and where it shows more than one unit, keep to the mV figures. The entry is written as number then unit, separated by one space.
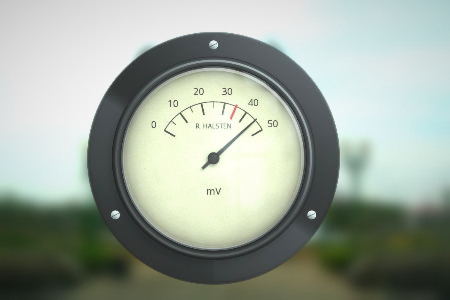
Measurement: 45 mV
